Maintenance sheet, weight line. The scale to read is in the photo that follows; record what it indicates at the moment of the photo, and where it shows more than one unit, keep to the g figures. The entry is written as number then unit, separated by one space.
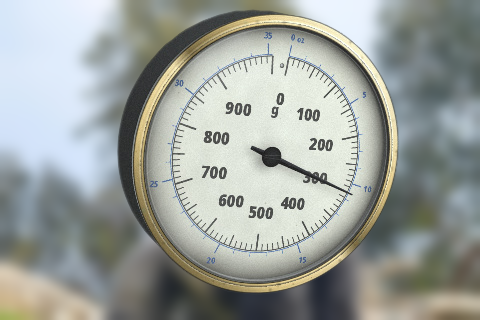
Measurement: 300 g
